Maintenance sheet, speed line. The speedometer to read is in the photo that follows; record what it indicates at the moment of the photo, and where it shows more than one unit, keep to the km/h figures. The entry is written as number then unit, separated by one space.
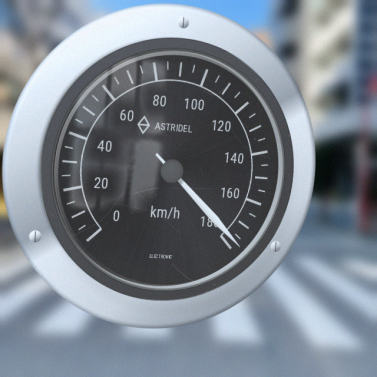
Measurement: 177.5 km/h
